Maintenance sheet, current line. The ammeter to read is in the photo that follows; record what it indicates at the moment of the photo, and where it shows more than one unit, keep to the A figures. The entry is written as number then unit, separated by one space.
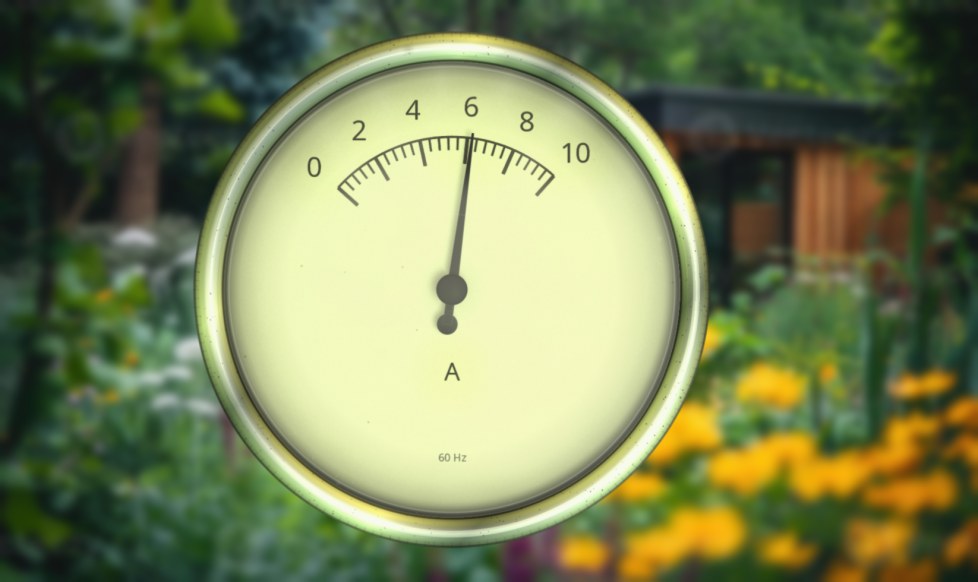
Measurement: 6.2 A
